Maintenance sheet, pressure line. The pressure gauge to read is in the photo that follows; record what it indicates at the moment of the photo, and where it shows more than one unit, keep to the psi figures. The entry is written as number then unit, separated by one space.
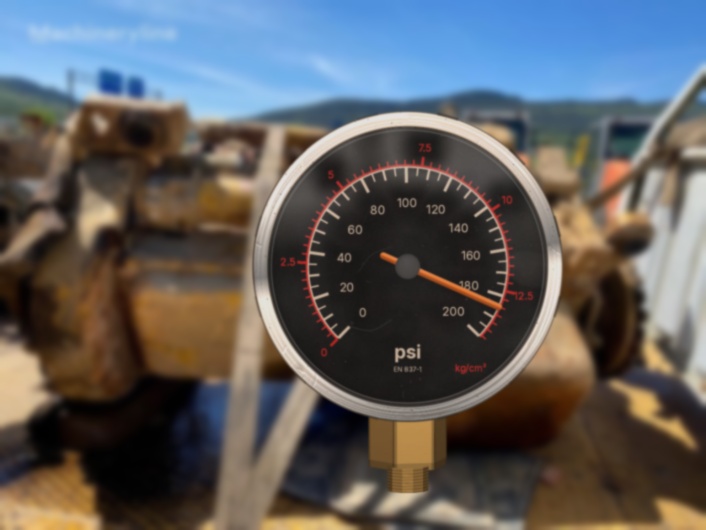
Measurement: 185 psi
